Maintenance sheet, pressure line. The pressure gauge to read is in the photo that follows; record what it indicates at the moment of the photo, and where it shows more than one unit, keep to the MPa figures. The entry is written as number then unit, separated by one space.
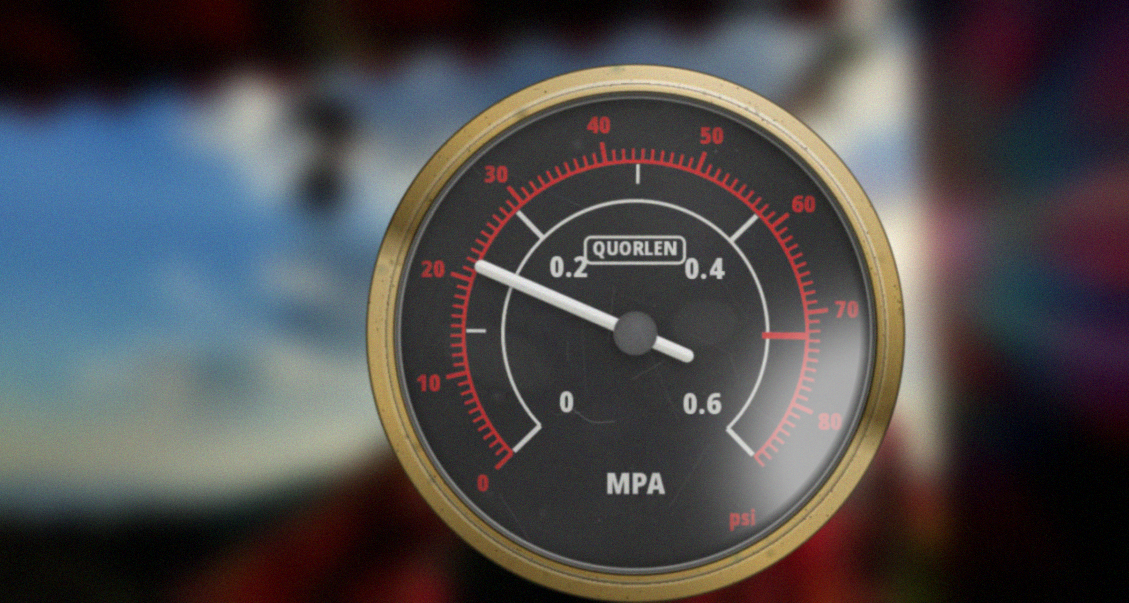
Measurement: 0.15 MPa
